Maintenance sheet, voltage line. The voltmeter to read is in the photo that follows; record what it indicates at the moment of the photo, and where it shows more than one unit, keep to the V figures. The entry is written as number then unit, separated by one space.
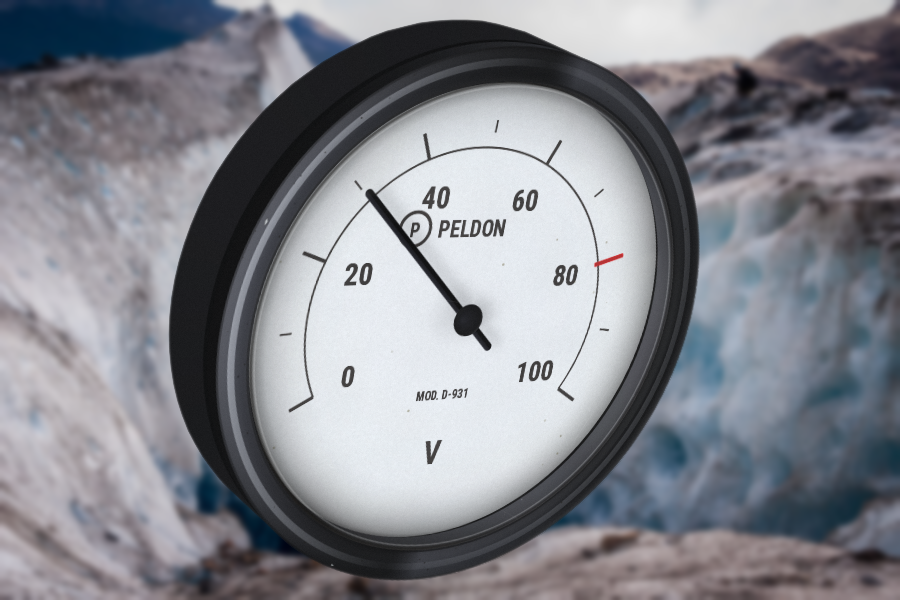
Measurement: 30 V
